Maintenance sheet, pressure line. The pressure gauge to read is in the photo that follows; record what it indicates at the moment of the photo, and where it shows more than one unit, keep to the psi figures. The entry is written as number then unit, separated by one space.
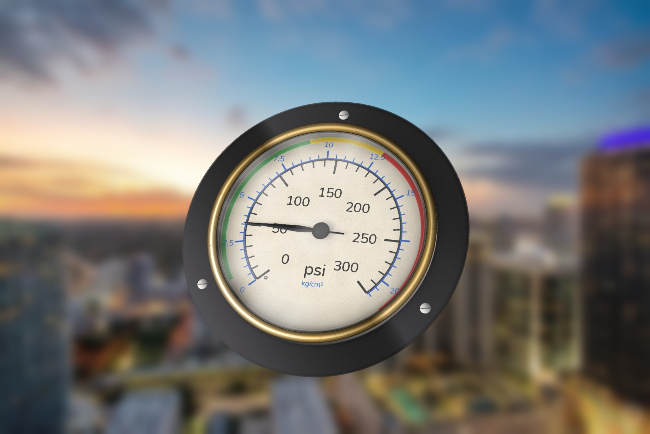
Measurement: 50 psi
